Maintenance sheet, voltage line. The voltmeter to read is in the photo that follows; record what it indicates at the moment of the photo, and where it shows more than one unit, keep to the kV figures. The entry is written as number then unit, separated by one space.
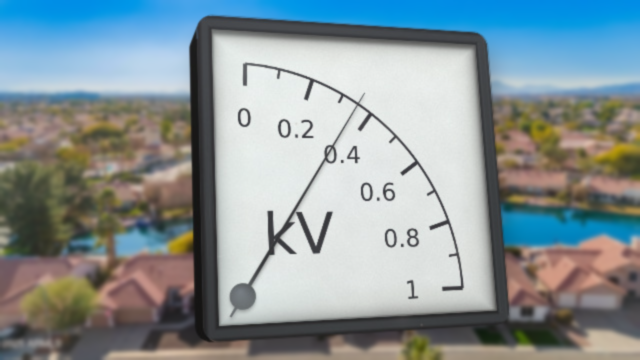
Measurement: 0.35 kV
